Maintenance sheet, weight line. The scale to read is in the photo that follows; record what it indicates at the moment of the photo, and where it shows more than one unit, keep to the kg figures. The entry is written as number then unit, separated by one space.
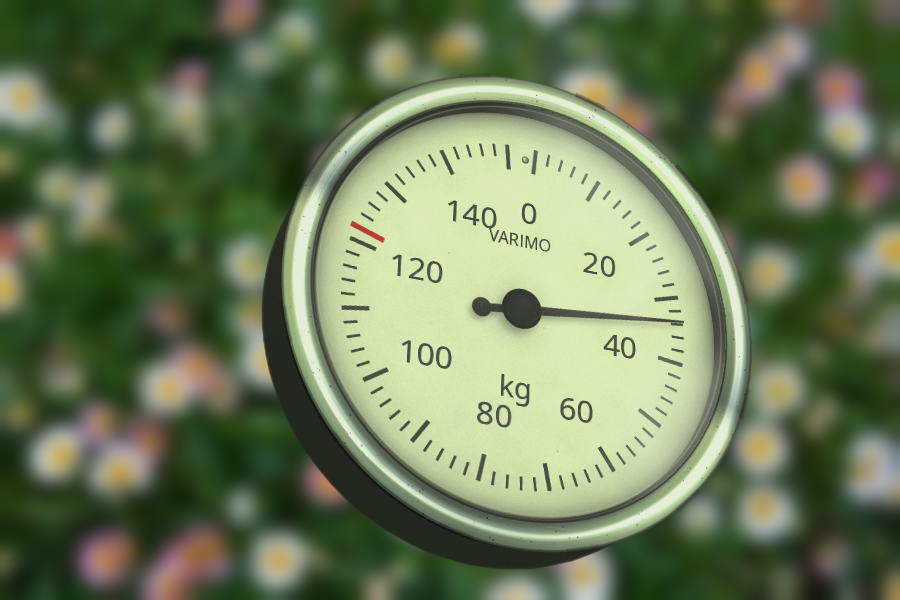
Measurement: 34 kg
